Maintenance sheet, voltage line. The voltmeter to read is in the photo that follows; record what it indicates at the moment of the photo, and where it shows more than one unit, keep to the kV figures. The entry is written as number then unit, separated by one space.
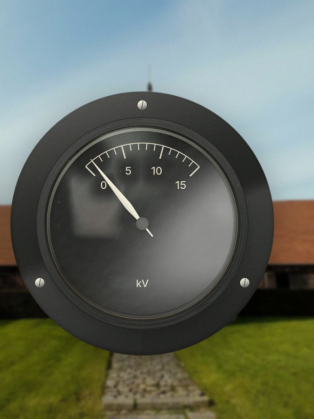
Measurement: 1 kV
